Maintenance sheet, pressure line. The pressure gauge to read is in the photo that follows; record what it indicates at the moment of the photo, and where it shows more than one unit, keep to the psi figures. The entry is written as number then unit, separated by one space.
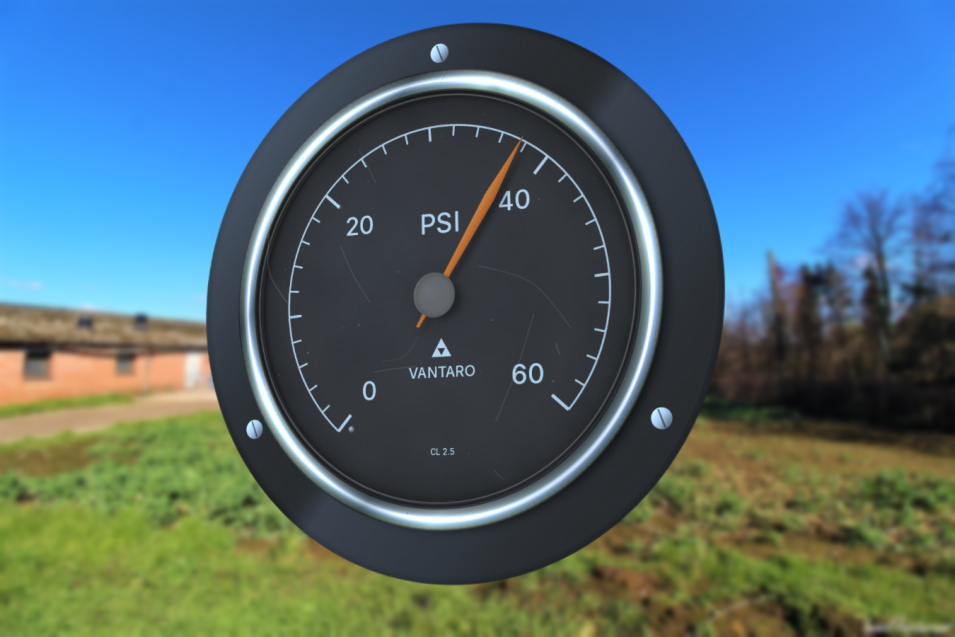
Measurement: 38 psi
